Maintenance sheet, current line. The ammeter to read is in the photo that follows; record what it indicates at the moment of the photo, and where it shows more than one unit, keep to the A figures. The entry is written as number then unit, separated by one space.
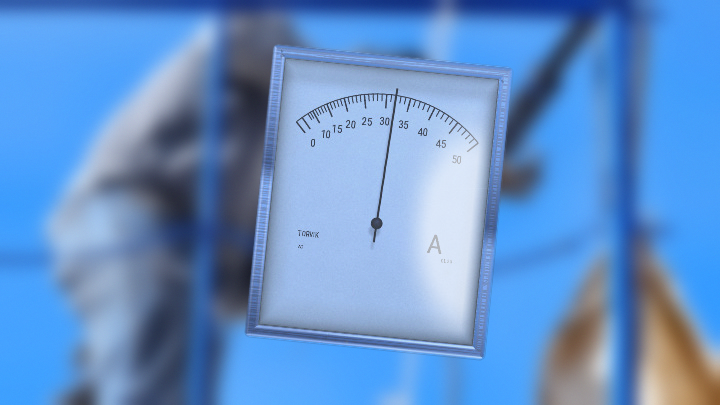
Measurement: 32 A
